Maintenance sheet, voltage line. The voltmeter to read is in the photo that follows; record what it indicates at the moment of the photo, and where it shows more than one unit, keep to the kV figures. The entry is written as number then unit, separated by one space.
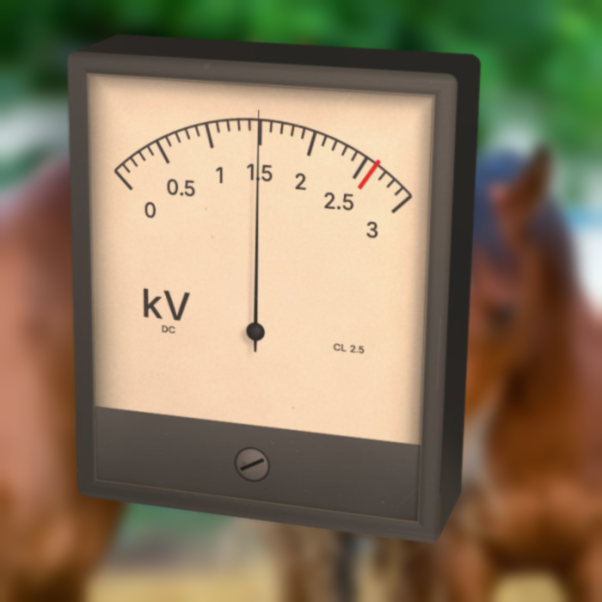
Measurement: 1.5 kV
